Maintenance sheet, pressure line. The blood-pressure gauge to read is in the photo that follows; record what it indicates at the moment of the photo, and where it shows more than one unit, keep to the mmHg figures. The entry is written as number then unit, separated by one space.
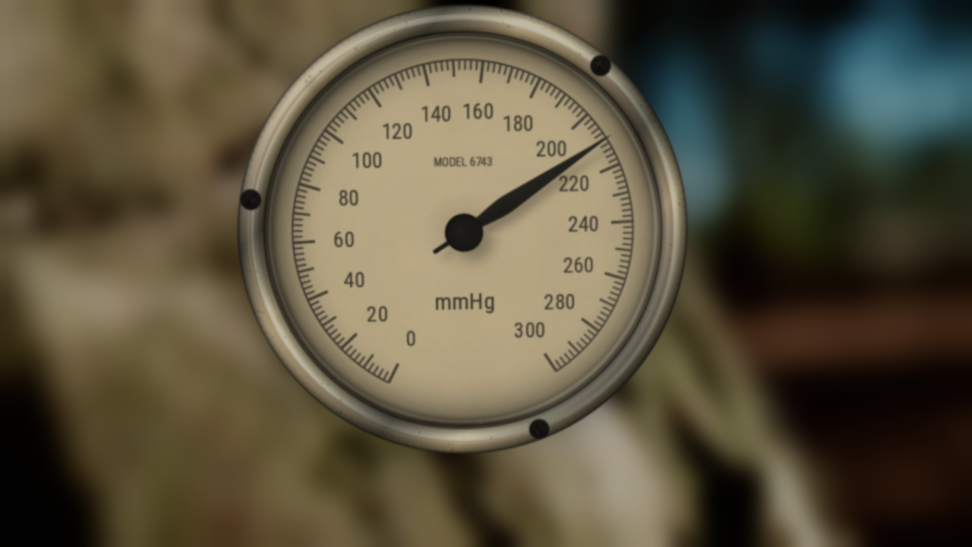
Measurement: 210 mmHg
